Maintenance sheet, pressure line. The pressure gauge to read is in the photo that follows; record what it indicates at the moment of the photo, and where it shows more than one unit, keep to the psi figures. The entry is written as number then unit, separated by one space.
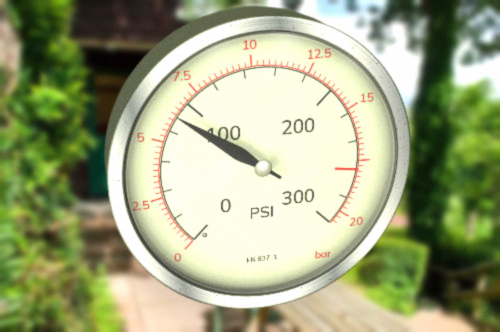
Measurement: 90 psi
